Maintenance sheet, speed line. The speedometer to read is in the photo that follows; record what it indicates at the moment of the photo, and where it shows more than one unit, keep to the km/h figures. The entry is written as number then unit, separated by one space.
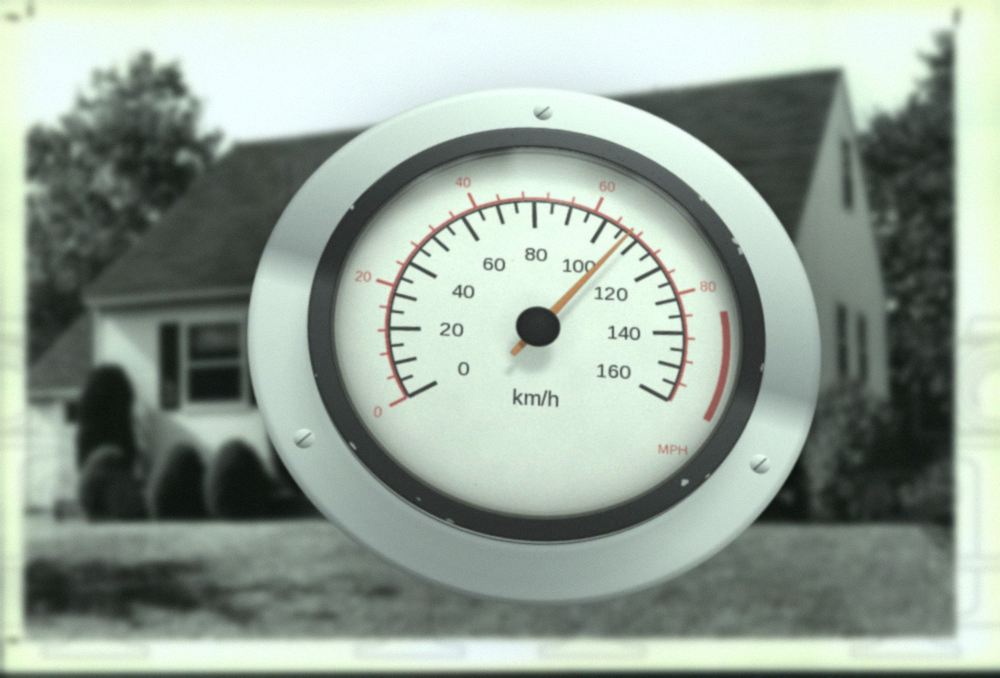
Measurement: 107.5 km/h
